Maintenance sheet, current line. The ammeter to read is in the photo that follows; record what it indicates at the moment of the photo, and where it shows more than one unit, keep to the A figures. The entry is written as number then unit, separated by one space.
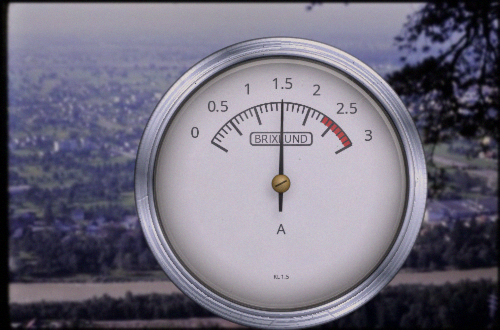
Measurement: 1.5 A
